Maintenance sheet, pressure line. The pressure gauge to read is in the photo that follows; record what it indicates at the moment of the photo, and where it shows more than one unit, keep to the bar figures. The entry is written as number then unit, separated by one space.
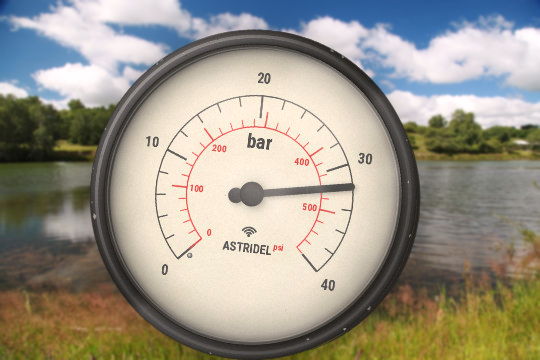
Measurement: 32 bar
